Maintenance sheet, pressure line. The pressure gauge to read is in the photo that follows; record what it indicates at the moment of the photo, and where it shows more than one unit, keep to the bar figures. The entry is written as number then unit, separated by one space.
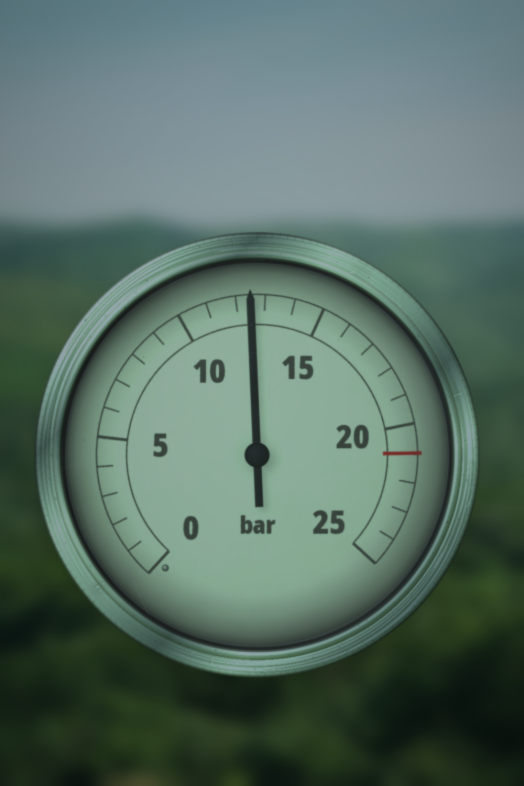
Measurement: 12.5 bar
